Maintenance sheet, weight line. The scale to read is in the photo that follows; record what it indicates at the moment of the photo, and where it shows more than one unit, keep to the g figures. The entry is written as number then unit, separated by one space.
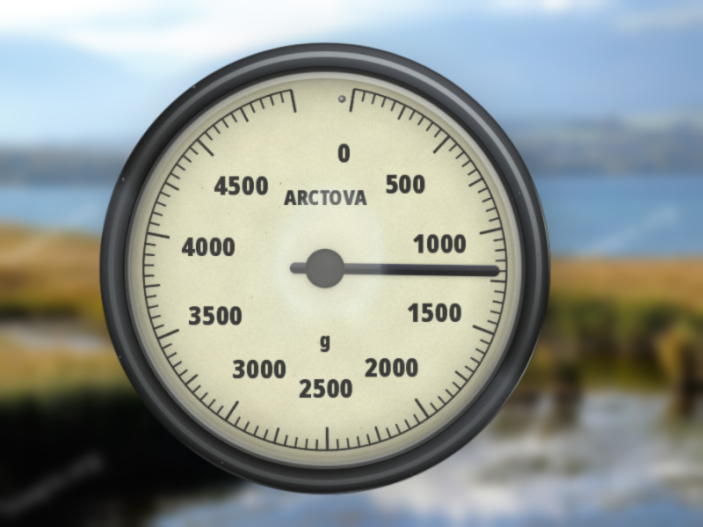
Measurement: 1200 g
